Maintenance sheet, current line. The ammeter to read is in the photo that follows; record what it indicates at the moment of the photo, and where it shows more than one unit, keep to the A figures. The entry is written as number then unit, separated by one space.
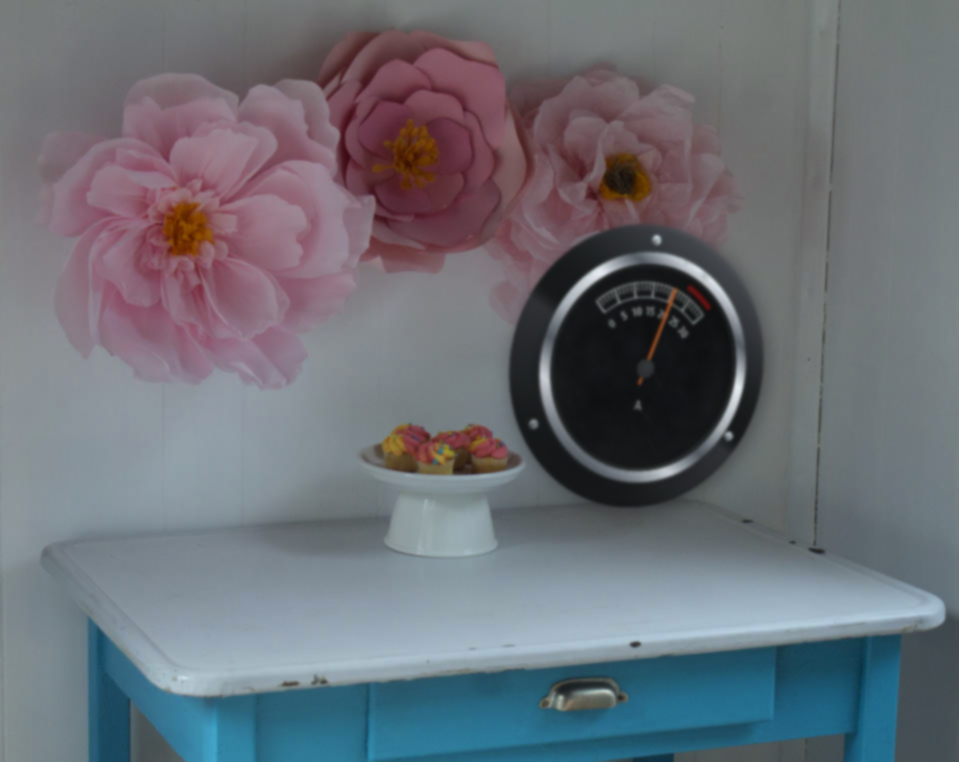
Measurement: 20 A
